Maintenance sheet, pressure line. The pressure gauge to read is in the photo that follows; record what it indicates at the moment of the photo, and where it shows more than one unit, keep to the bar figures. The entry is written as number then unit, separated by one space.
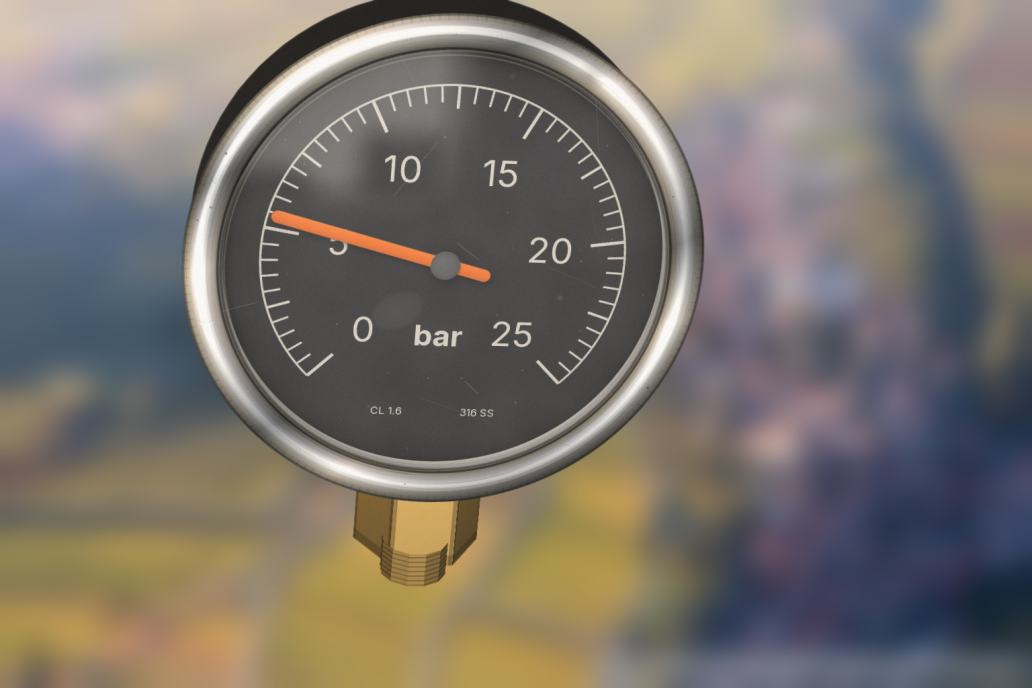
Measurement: 5.5 bar
